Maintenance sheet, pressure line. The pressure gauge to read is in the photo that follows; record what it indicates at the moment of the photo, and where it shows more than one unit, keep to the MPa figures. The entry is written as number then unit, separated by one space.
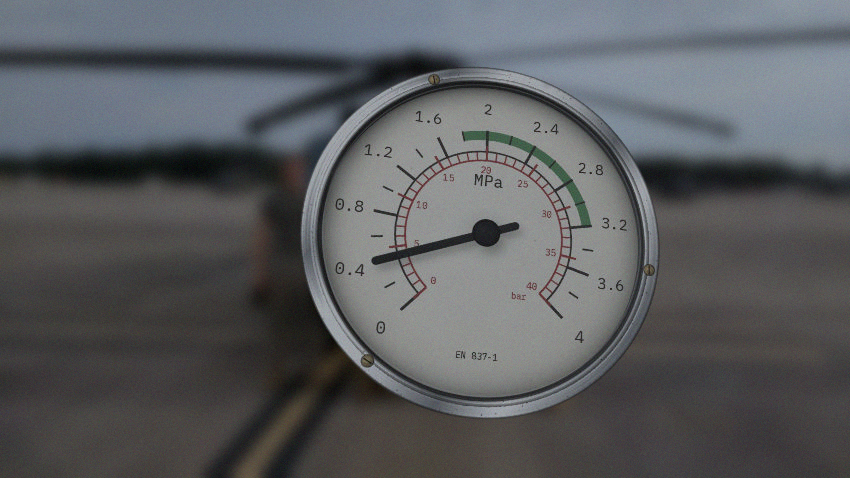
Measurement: 0.4 MPa
